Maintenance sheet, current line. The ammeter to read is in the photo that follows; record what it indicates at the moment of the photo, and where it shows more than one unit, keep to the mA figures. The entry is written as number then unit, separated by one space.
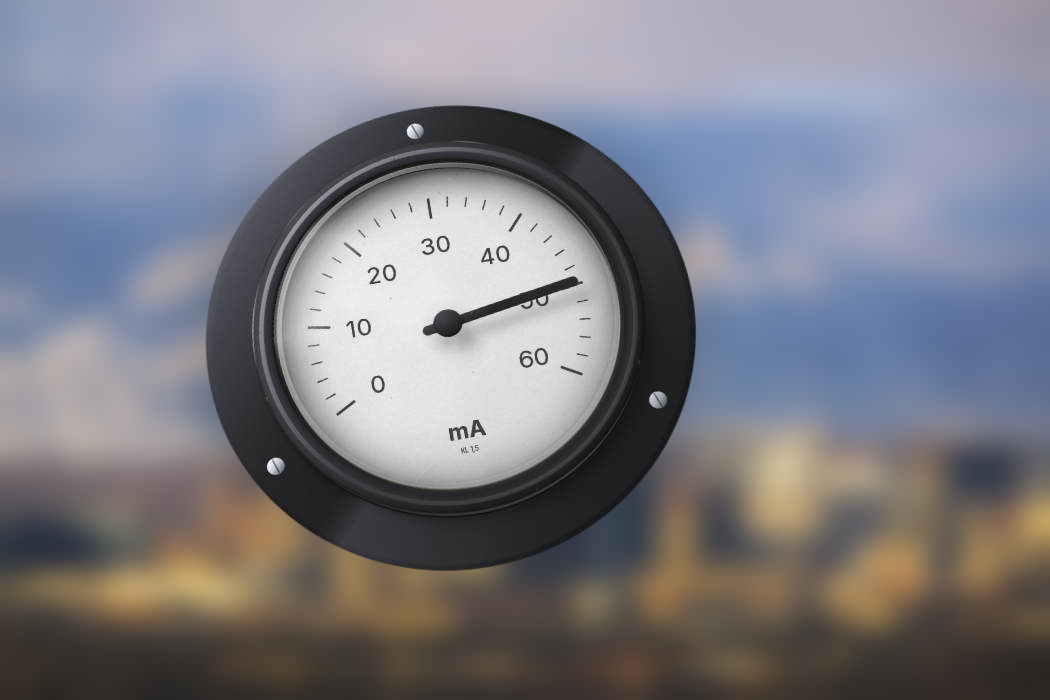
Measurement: 50 mA
